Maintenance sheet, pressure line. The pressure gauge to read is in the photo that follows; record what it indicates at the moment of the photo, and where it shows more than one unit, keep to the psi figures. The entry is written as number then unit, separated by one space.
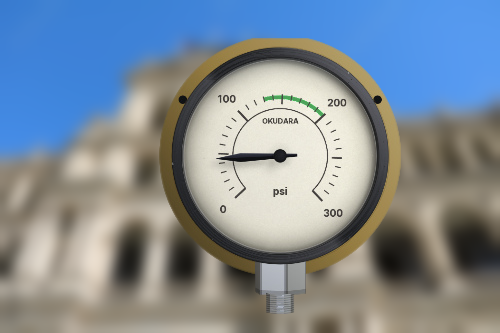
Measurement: 45 psi
